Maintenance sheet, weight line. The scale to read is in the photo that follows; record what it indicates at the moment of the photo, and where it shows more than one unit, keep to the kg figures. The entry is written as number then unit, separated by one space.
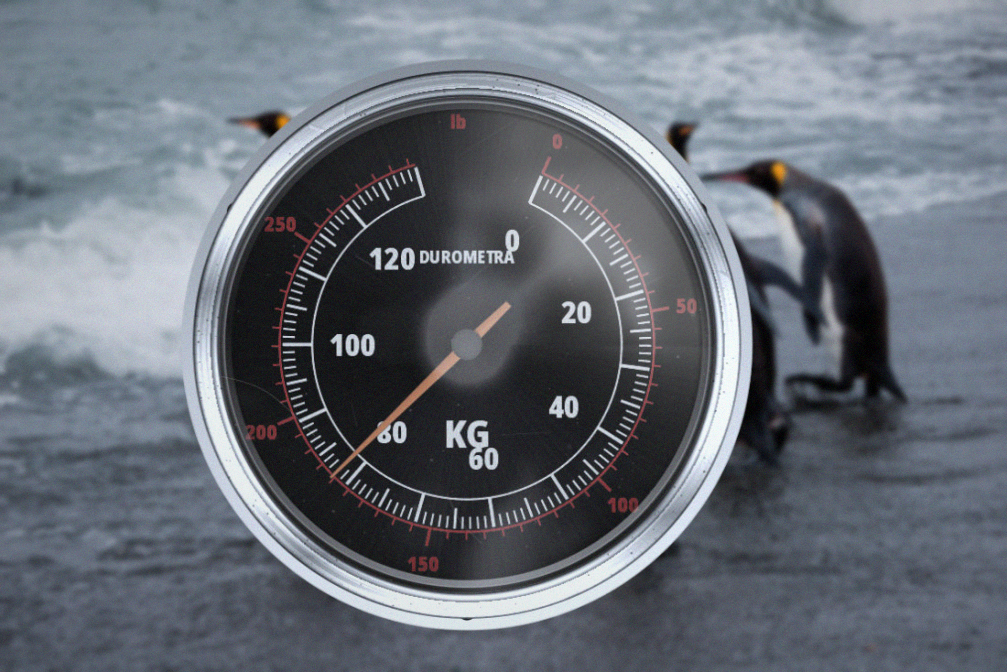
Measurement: 82 kg
